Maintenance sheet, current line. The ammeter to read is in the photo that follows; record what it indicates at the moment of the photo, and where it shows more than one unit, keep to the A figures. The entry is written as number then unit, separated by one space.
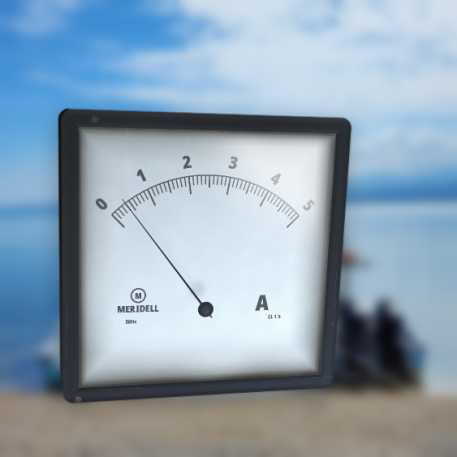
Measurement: 0.4 A
